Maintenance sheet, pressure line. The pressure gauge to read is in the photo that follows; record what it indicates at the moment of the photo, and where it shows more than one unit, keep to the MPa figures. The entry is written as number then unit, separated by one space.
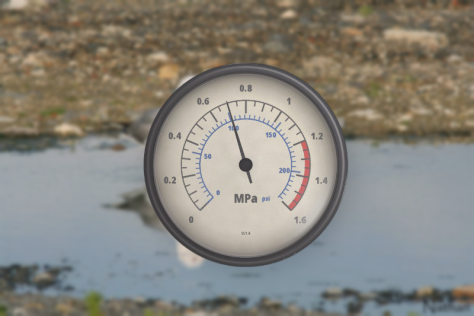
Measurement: 0.7 MPa
